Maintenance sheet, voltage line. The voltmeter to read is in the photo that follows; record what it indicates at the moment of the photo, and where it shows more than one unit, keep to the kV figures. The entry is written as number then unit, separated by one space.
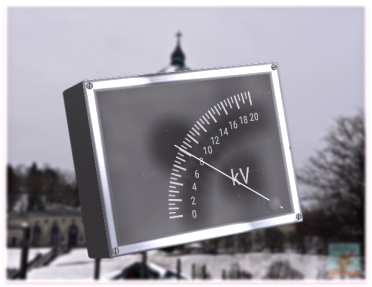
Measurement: 8 kV
